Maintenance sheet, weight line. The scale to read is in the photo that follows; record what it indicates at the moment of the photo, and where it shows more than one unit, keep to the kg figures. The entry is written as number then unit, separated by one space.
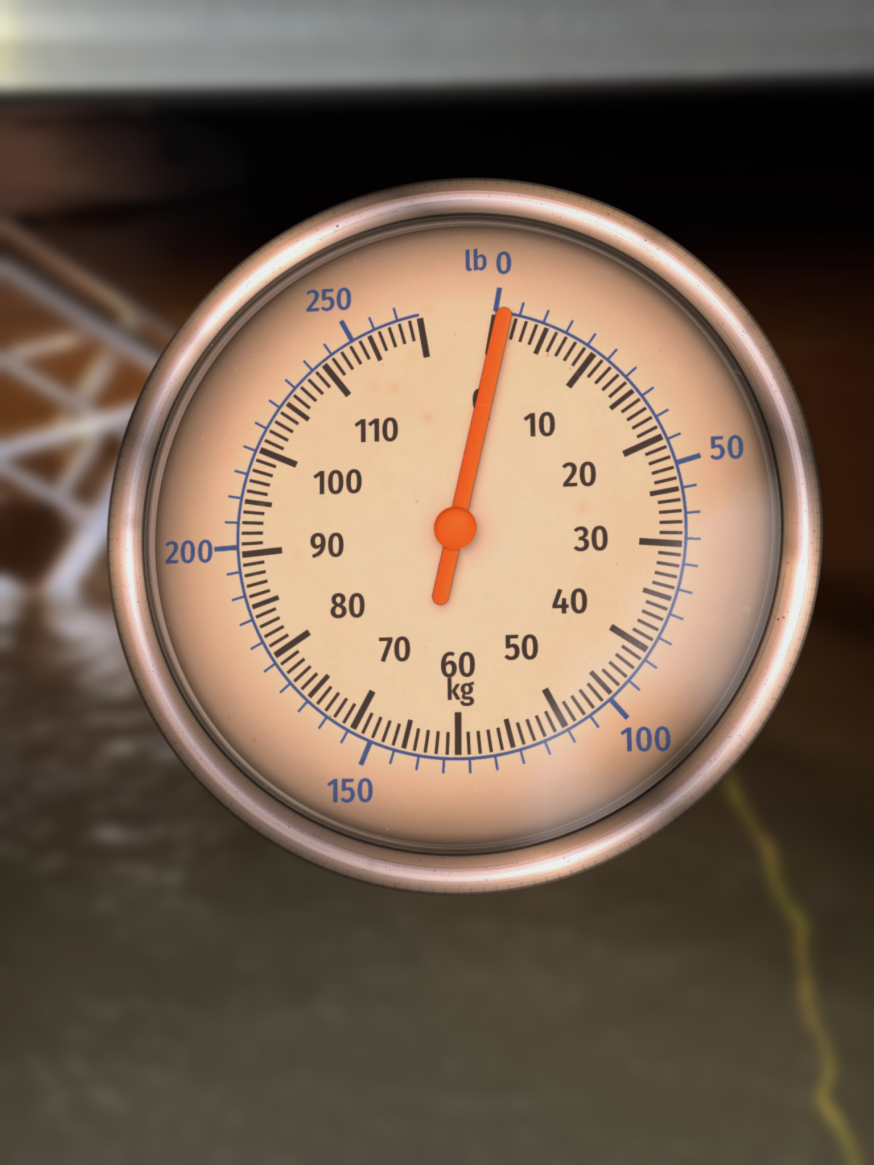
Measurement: 1 kg
